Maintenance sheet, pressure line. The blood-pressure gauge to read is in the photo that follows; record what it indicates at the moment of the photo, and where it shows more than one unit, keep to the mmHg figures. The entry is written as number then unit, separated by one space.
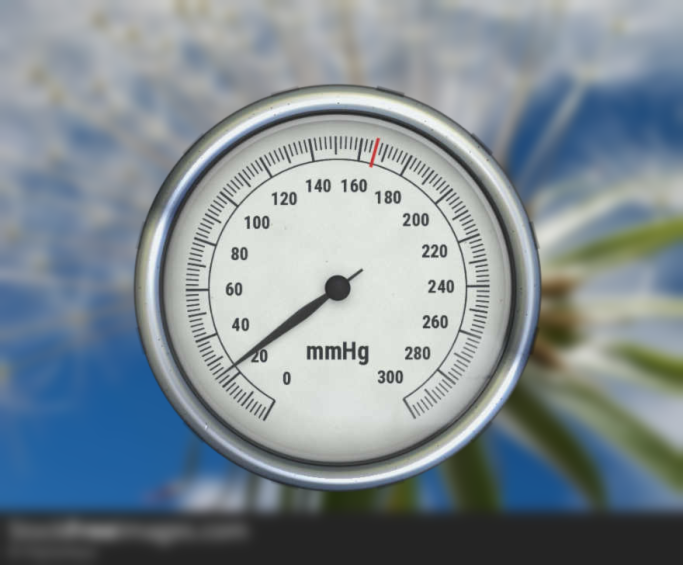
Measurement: 24 mmHg
